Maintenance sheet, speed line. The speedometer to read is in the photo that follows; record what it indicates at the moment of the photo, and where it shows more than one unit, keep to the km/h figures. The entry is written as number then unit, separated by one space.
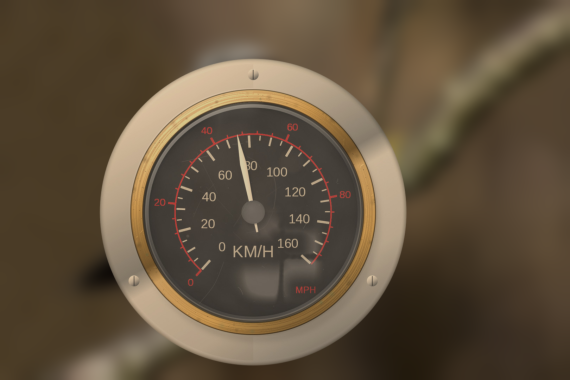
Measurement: 75 km/h
